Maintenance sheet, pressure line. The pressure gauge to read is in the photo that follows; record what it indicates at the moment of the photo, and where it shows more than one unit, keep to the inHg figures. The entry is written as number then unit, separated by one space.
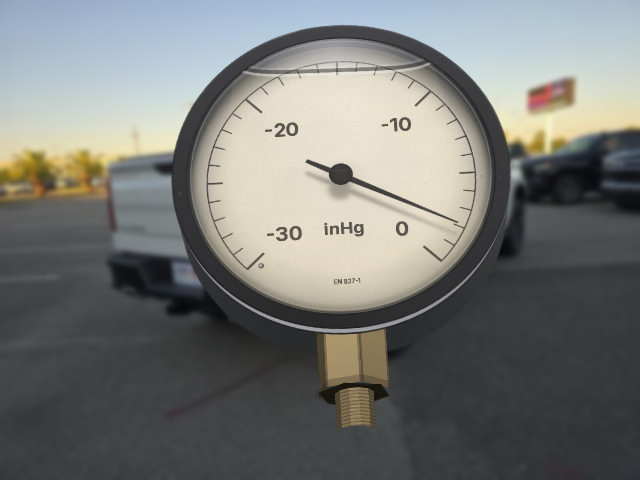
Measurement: -2 inHg
